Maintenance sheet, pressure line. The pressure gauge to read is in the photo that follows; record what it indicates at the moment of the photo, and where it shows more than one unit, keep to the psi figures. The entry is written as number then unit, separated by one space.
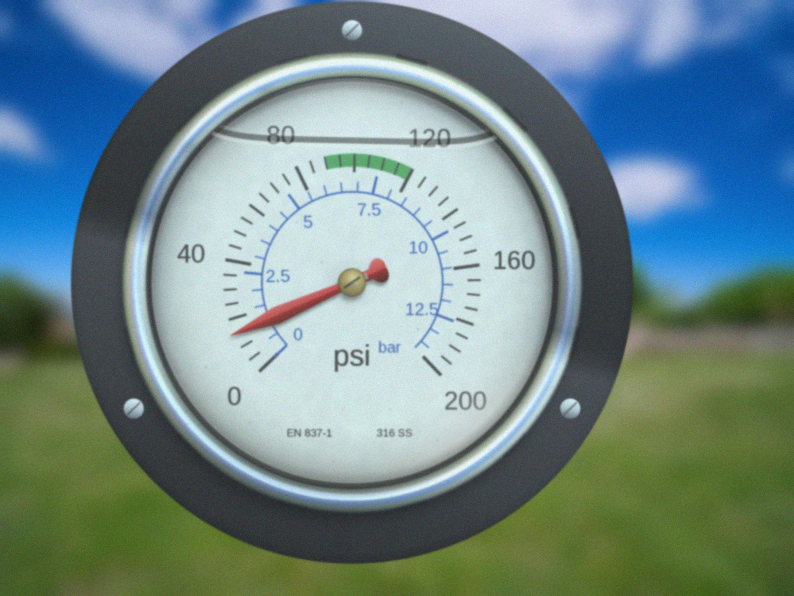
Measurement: 15 psi
